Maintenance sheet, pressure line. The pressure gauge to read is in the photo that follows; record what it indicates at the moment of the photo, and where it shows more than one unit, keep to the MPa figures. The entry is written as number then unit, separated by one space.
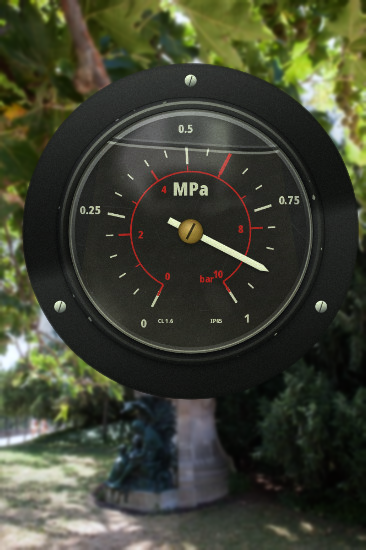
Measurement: 0.9 MPa
